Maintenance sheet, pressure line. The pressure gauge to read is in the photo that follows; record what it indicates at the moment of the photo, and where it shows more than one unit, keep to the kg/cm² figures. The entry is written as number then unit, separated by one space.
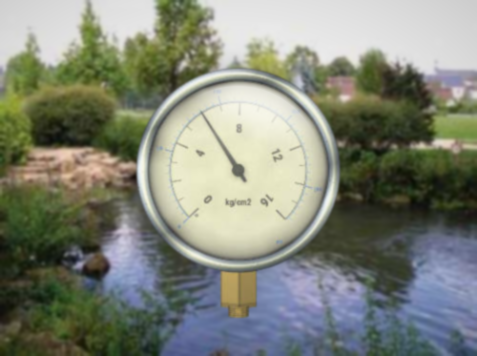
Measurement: 6 kg/cm²
